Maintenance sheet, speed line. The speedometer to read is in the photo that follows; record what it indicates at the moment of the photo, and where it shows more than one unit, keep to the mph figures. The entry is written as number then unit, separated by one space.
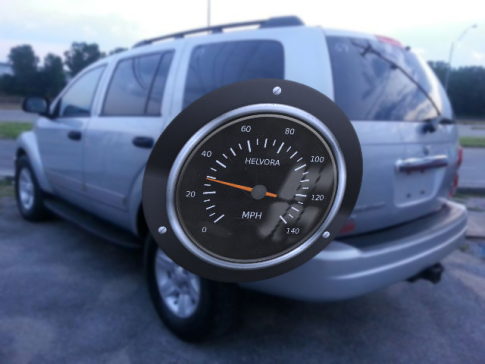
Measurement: 30 mph
